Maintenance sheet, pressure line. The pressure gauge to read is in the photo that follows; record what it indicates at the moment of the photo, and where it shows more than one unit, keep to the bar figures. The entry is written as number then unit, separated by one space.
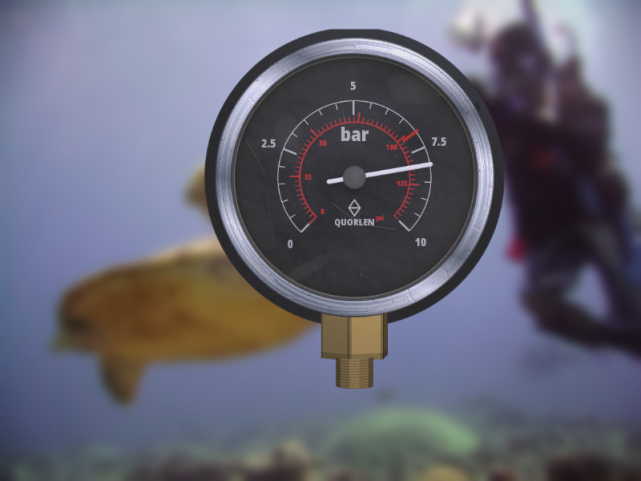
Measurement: 8 bar
